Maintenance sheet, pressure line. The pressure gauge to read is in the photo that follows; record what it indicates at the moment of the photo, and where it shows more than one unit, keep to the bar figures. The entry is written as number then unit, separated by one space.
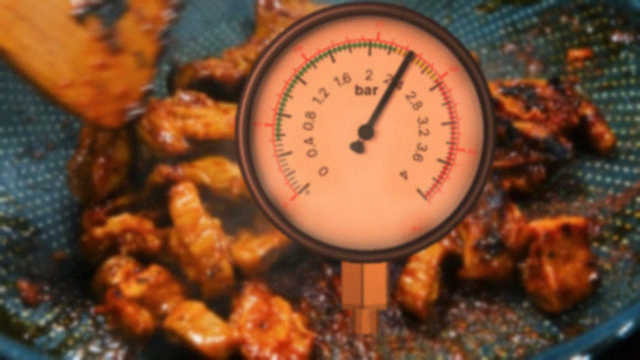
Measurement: 2.4 bar
